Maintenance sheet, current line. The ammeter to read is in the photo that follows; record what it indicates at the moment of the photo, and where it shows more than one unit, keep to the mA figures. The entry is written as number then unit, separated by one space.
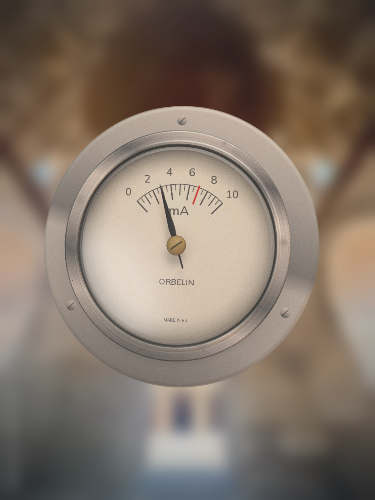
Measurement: 3 mA
